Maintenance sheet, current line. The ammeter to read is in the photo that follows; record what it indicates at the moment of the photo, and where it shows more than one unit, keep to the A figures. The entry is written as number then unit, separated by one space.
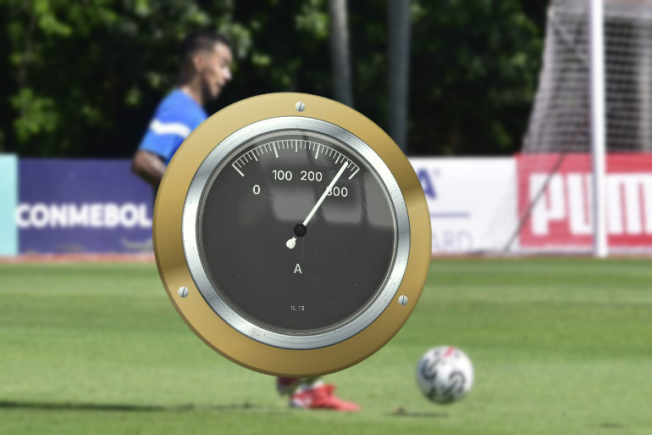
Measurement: 270 A
